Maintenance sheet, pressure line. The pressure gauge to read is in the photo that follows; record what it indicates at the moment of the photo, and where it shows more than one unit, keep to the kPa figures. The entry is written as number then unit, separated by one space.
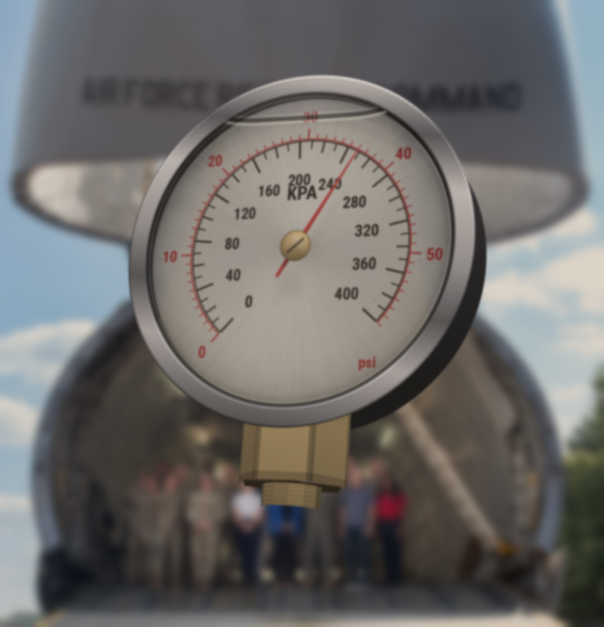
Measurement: 250 kPa
